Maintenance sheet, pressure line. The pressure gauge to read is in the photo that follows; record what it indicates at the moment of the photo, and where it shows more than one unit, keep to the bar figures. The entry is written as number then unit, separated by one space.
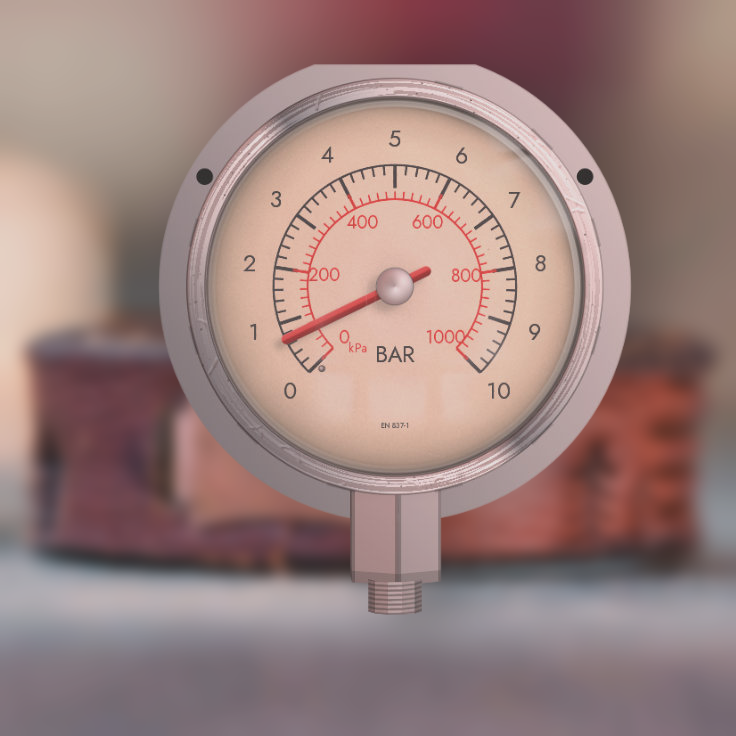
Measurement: 0.7 bar
